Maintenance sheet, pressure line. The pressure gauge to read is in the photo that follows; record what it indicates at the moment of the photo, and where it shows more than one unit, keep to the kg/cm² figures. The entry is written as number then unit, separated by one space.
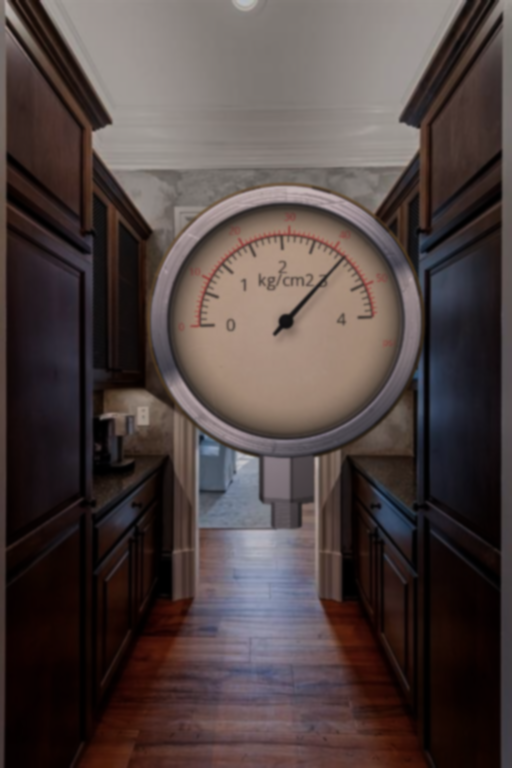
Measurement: 3 kg/cm²
